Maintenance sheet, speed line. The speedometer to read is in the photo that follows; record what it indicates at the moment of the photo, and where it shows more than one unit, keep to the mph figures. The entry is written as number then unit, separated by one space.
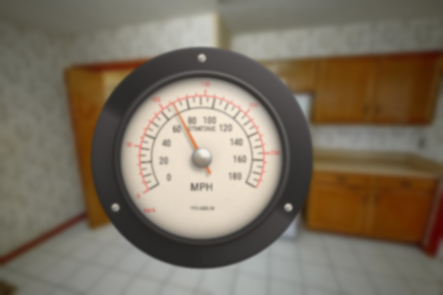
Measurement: 70 mph
